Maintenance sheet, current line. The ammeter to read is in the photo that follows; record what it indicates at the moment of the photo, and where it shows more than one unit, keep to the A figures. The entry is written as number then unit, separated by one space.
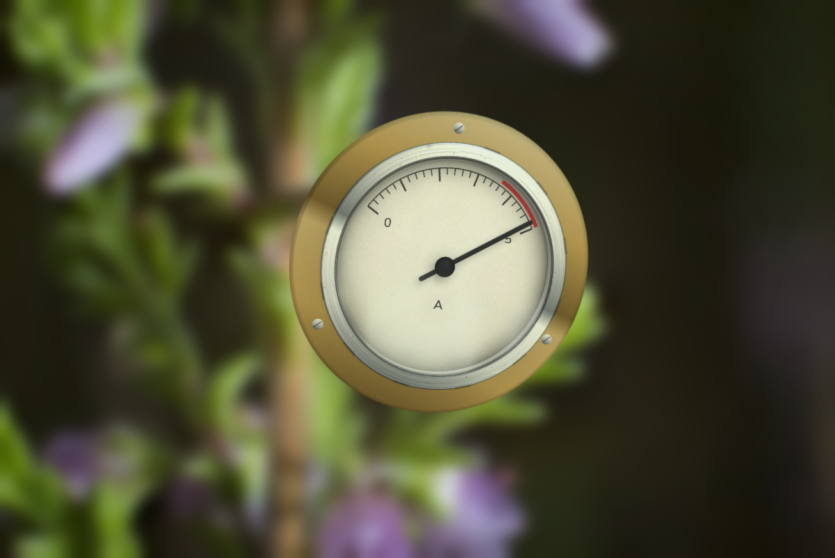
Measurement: 4.8 A
